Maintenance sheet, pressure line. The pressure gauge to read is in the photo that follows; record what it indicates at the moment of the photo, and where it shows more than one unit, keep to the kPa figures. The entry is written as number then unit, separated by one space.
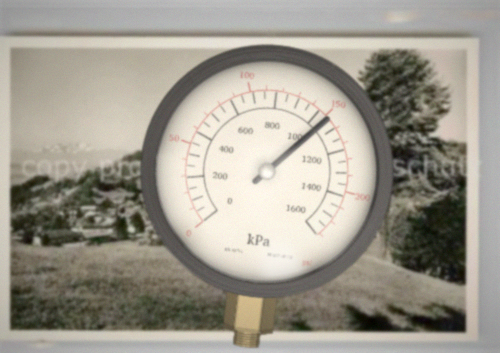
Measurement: 1050 kPa
